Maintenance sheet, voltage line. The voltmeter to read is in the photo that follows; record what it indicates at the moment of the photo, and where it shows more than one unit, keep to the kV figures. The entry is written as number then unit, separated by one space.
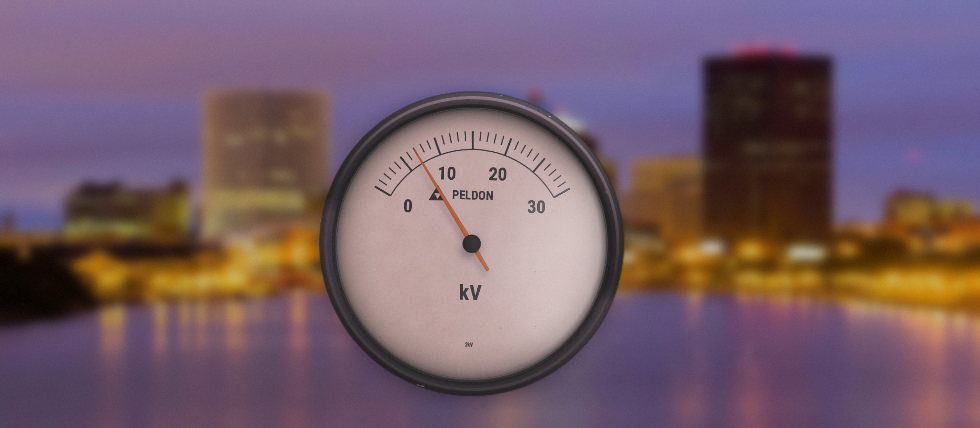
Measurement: 7 kV
